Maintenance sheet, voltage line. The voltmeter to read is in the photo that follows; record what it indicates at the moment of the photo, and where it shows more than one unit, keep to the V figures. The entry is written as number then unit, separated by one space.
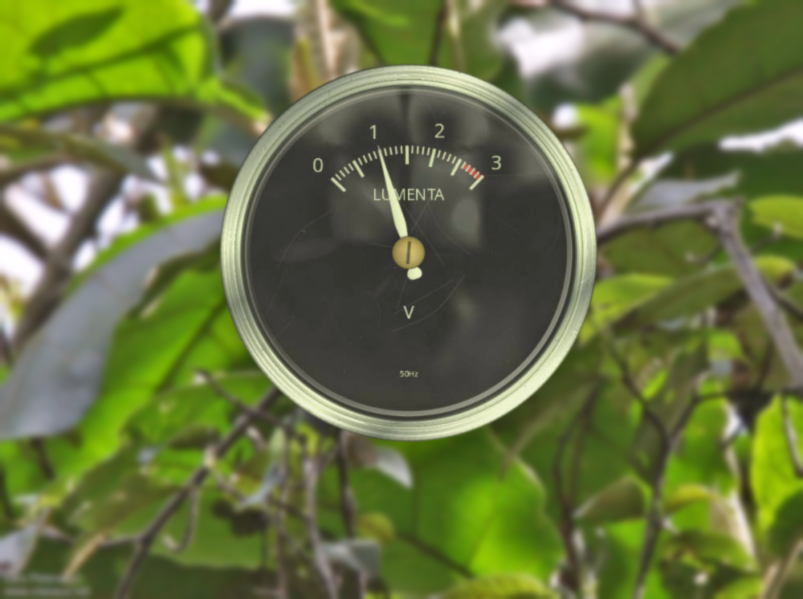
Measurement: 1 V
